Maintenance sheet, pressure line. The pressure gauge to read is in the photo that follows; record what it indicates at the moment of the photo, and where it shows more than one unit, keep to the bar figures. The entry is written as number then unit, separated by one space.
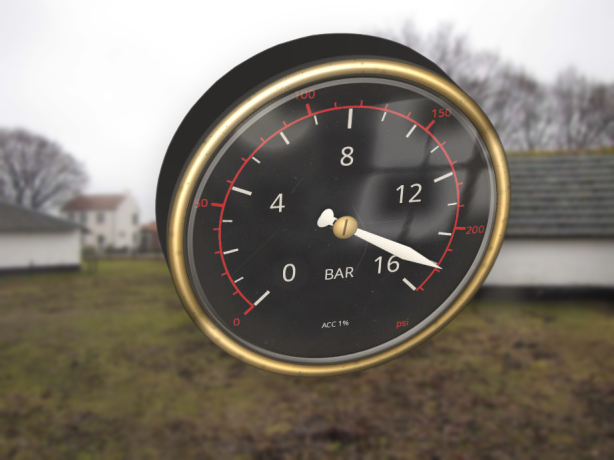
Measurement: 15 bar
